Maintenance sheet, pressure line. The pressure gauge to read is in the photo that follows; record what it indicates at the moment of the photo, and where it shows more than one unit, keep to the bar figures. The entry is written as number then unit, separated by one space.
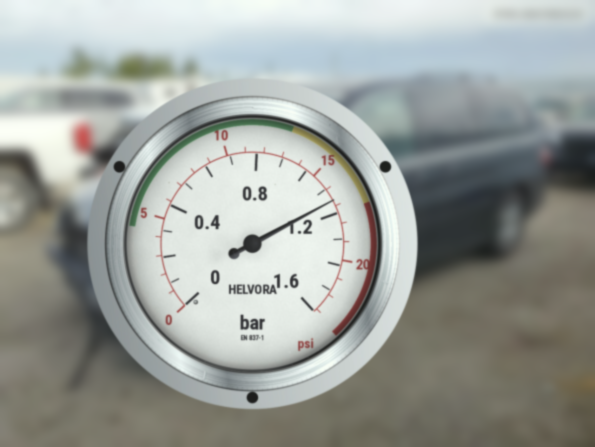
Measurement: 1.15 bar
